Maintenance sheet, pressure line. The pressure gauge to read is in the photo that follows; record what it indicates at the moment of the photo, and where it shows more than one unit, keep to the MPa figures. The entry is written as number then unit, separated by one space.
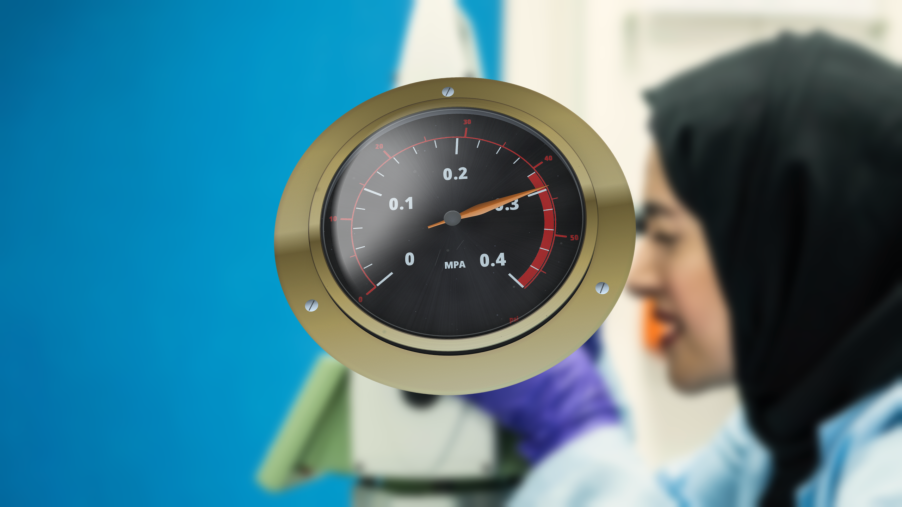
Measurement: 0.3 MPa
